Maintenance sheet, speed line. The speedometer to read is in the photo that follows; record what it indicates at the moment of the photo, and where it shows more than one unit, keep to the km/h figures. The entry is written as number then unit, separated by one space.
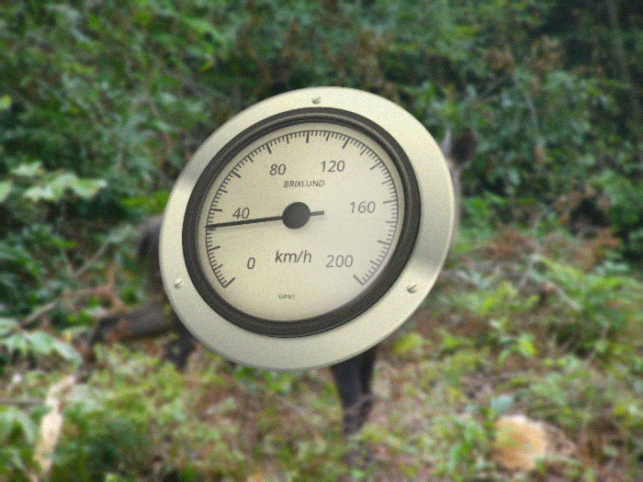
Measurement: 30 km/h
